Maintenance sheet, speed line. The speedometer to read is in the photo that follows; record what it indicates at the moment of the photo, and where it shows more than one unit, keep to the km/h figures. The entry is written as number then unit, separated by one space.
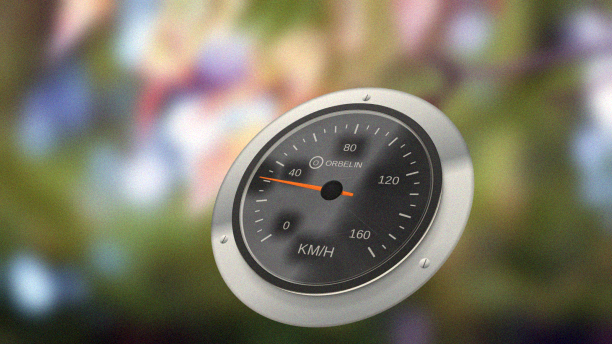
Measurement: 30 km/h
